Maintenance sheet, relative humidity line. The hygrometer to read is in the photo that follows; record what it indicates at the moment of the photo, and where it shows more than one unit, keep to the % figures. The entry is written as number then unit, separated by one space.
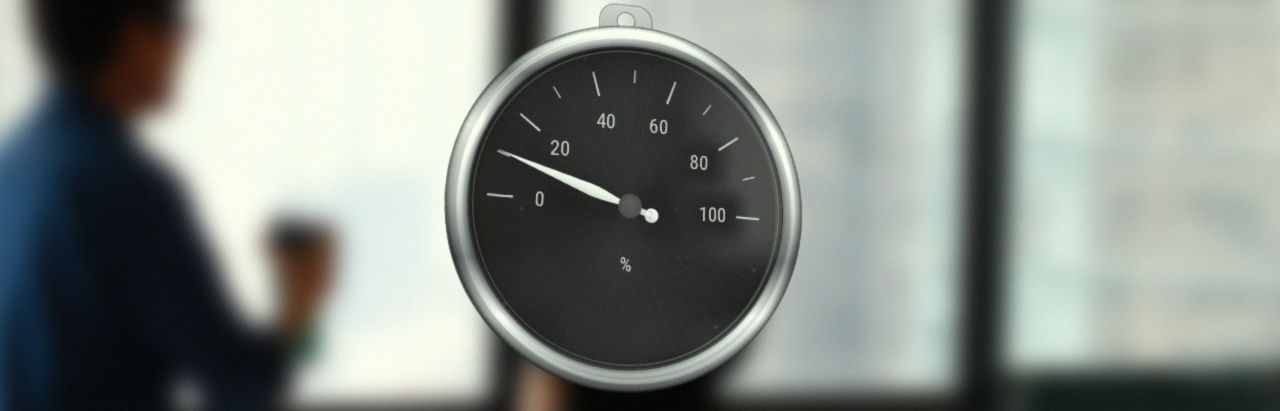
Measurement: 10 %
